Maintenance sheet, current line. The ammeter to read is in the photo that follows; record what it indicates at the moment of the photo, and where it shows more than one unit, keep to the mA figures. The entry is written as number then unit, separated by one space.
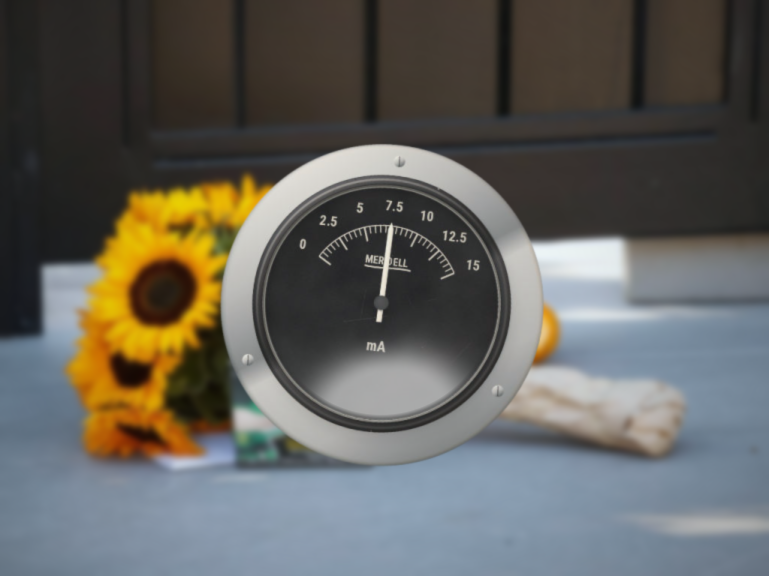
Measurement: 7.5 mA
